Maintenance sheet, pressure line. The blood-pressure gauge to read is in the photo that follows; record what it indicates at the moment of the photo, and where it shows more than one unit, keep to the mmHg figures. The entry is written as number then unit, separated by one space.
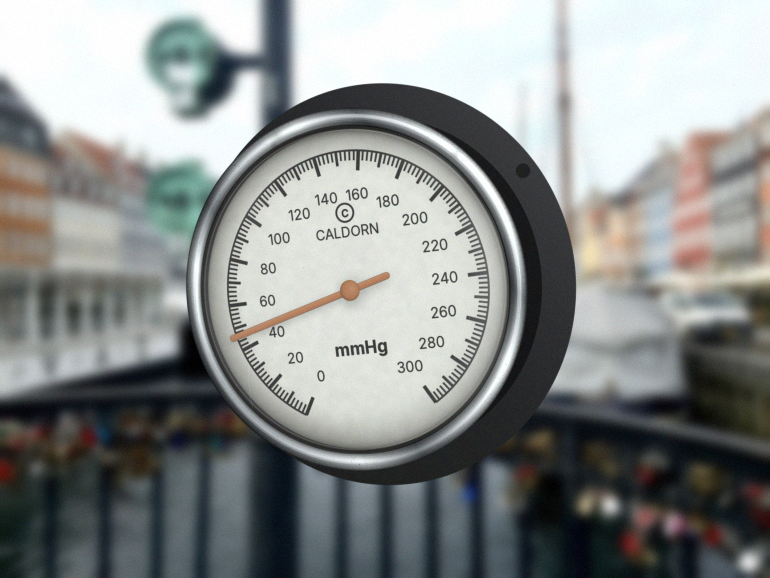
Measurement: 46 mmHg
